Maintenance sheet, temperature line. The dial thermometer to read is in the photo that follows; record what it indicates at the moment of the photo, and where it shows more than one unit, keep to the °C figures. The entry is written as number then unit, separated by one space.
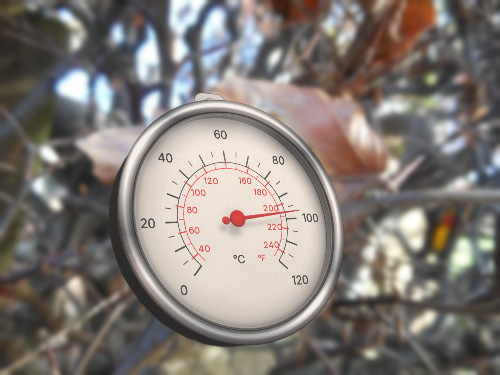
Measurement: 97.5 °C
